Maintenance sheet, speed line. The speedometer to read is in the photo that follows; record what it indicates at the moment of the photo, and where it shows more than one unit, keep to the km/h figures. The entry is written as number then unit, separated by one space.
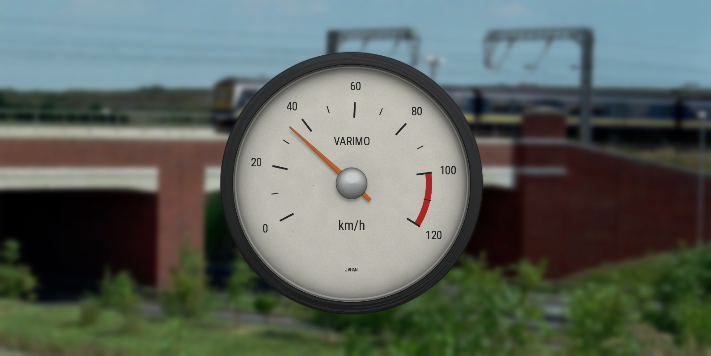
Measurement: 35 km/h
